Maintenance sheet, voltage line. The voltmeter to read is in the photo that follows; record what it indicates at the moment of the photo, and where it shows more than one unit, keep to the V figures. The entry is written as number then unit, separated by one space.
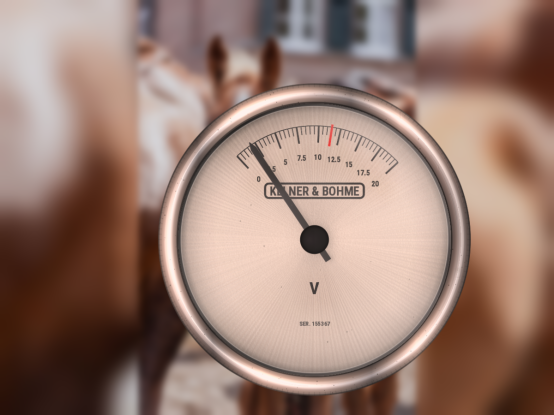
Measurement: 2 V
